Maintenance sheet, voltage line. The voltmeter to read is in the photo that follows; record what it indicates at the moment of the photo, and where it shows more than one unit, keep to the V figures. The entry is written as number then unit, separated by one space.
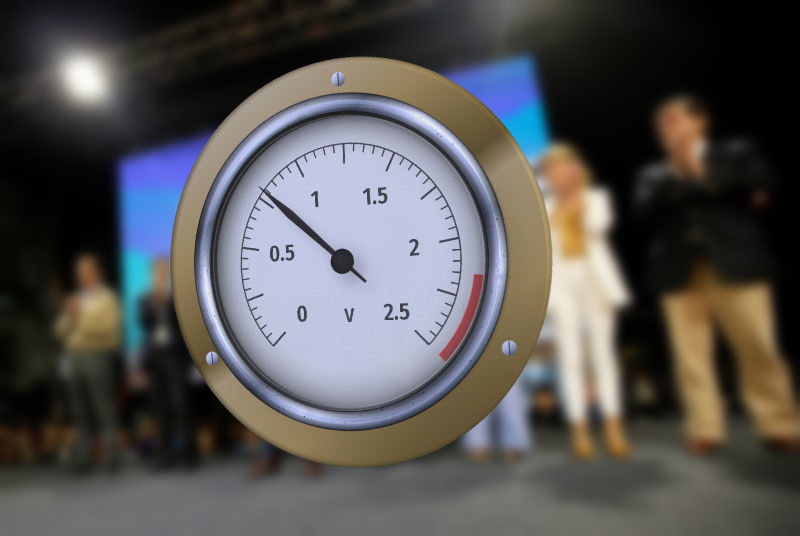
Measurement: 0.8 V
